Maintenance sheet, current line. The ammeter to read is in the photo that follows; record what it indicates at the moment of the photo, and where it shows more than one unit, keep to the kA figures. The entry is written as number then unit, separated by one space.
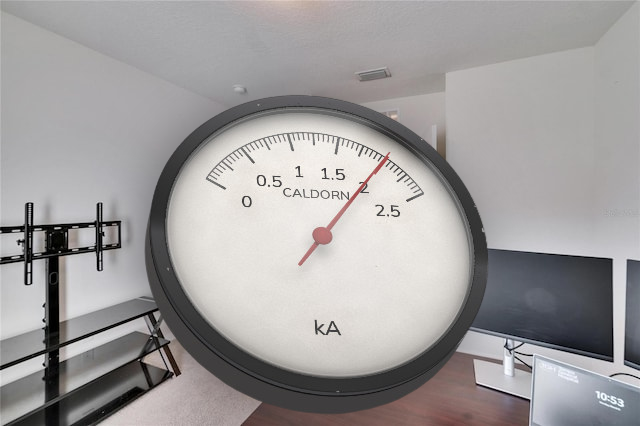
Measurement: 2 kA
